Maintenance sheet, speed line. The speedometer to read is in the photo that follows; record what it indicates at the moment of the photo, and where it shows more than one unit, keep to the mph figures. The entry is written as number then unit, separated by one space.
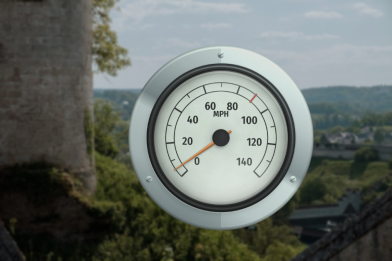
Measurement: 5 mph
